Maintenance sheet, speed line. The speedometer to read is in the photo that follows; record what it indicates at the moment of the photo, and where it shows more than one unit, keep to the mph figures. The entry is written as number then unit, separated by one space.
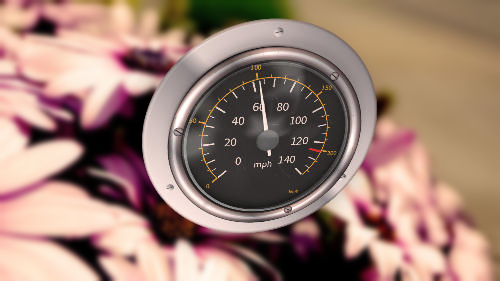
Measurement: 62.5 mph
